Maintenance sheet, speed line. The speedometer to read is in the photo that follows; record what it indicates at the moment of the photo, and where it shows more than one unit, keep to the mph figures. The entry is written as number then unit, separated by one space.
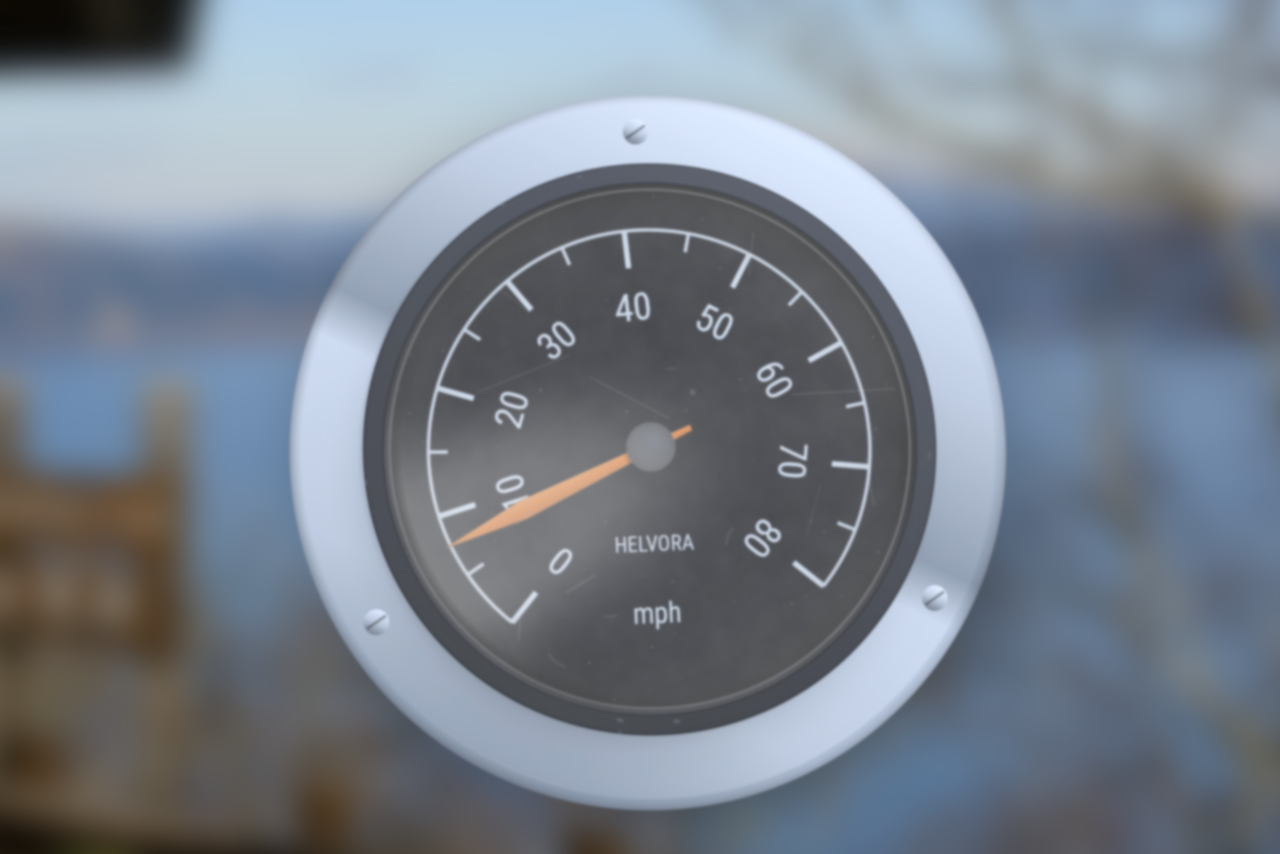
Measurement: 7.5 mph
